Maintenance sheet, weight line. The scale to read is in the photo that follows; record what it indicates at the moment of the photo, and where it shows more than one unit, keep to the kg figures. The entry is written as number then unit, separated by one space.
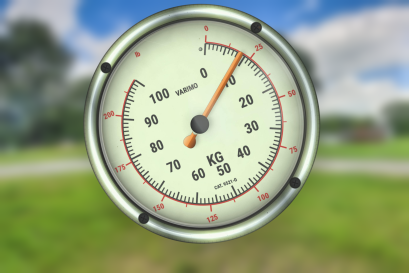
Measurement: 9 kg
